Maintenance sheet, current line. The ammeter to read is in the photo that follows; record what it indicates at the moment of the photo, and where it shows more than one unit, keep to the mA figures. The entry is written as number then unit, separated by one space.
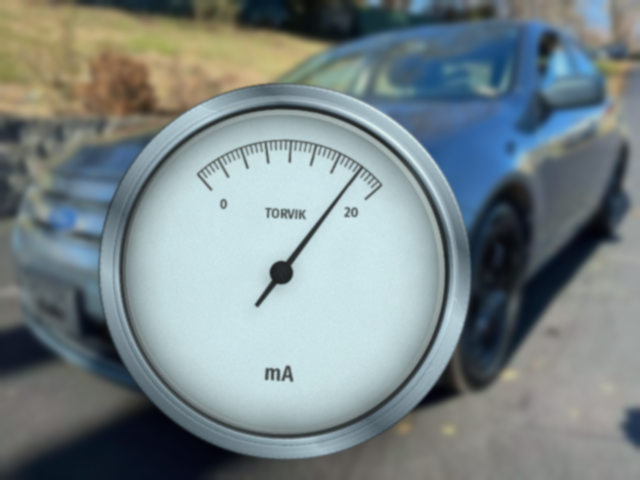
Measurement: 17.5 mA
